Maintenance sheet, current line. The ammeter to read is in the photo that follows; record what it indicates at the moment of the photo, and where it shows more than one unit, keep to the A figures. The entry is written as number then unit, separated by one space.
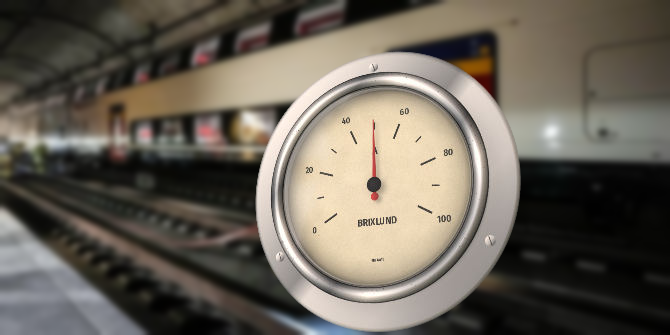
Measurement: 50 A
